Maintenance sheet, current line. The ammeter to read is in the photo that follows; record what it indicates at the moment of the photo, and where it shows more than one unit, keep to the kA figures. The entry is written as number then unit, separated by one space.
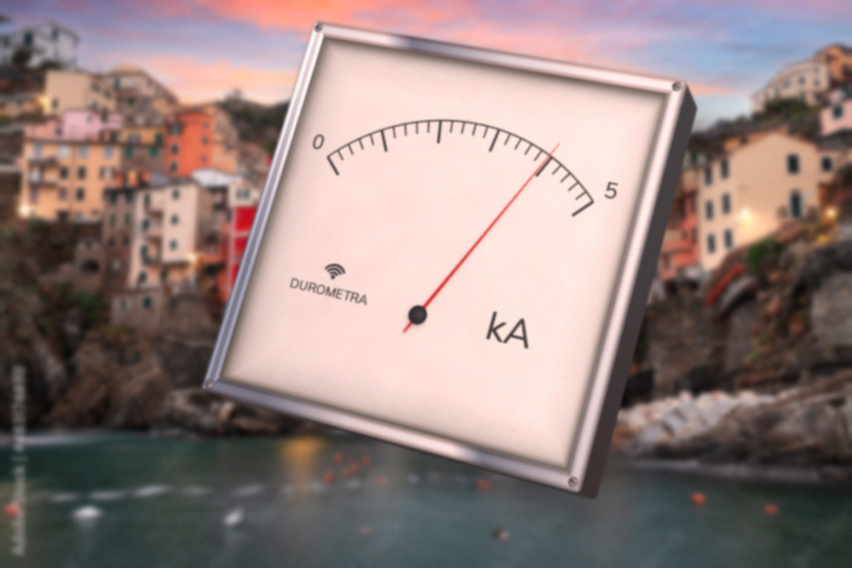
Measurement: 4 kA
